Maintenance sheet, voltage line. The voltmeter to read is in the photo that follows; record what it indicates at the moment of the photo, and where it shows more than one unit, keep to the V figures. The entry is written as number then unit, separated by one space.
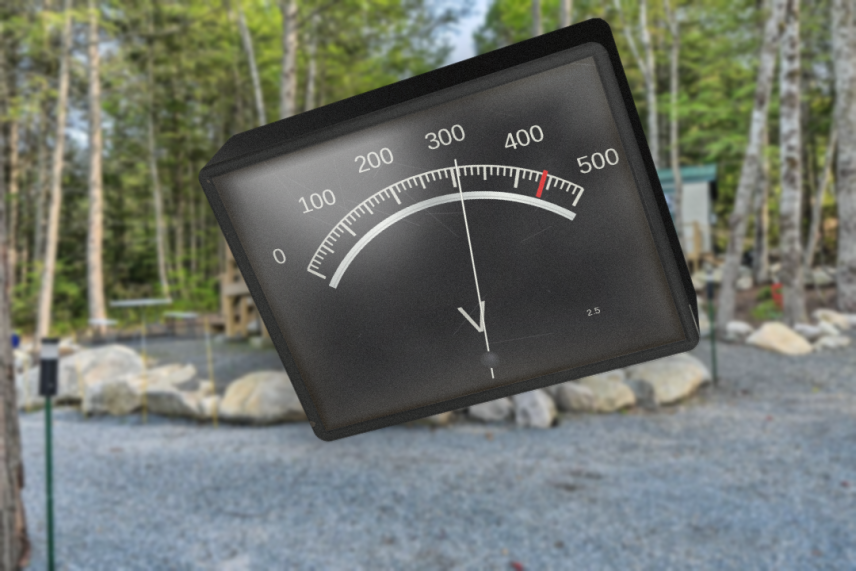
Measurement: 310 V
